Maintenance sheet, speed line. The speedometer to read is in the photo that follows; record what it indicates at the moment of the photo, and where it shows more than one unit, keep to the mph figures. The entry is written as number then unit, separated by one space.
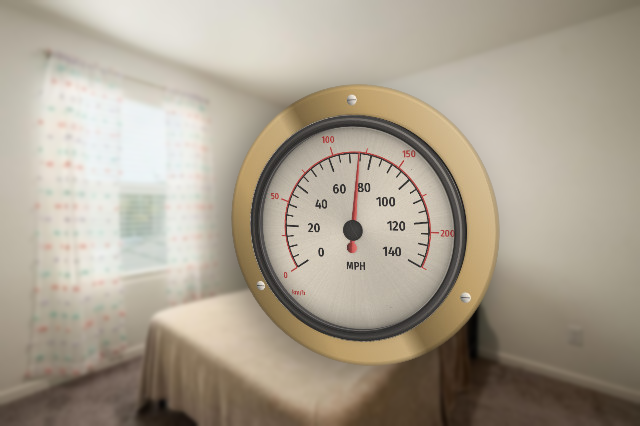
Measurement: 75 mph
